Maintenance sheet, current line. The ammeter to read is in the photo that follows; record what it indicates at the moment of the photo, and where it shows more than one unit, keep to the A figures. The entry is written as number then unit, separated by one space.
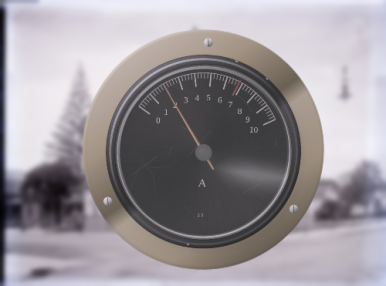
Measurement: 2 A
